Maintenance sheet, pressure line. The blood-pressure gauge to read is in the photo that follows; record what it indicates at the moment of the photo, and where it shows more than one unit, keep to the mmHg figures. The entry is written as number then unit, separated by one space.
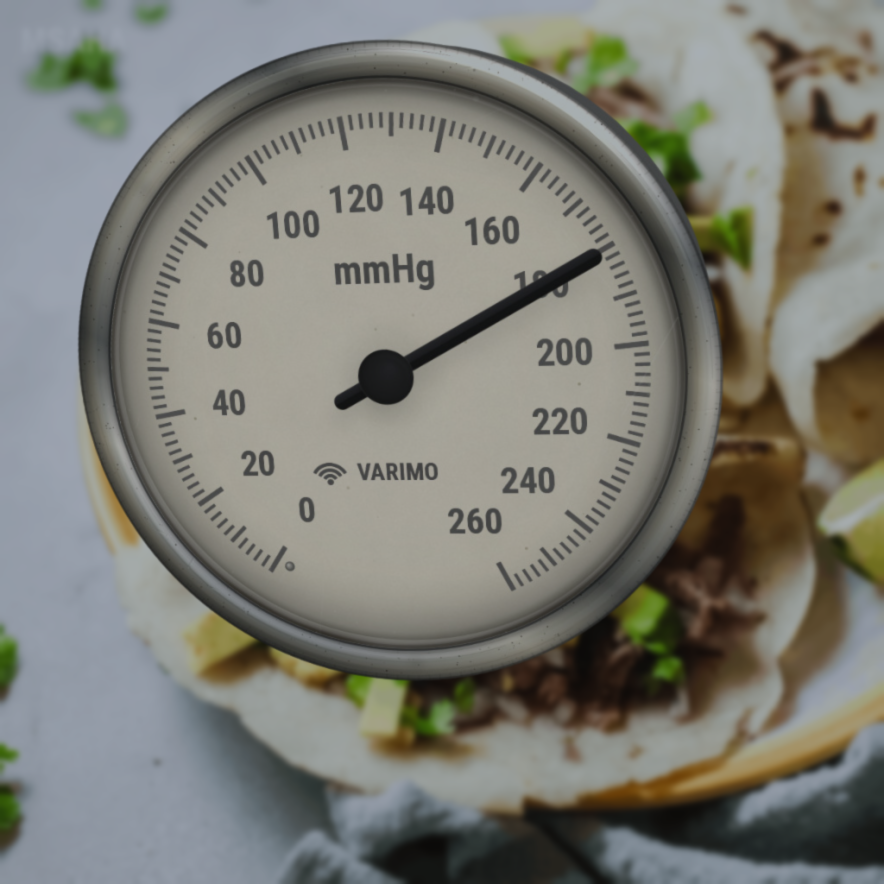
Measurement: 180 mmHg
